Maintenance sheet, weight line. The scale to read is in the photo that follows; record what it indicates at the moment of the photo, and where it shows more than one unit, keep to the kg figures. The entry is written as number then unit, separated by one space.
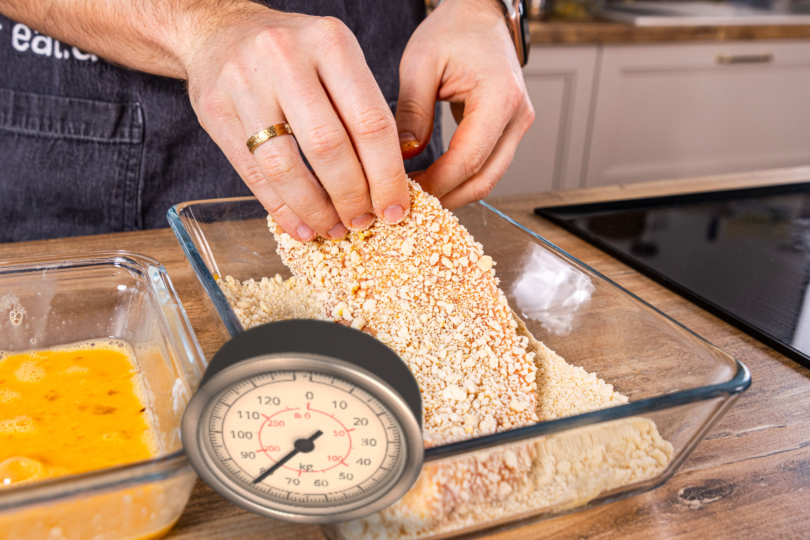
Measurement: 80 kg
